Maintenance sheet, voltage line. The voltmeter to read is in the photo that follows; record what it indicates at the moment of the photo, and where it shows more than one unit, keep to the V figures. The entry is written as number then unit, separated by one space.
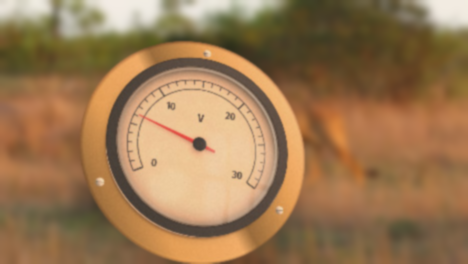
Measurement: 6 V
